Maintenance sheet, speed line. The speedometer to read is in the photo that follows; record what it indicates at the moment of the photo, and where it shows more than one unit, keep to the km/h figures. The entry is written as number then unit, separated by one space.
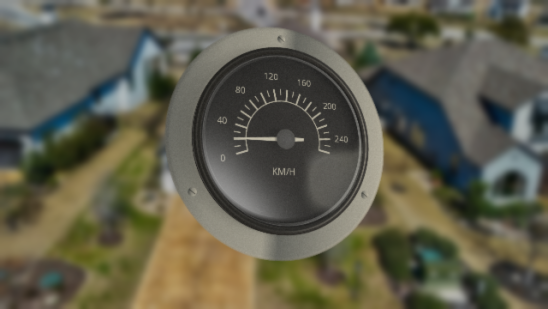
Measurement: 20 km/h
